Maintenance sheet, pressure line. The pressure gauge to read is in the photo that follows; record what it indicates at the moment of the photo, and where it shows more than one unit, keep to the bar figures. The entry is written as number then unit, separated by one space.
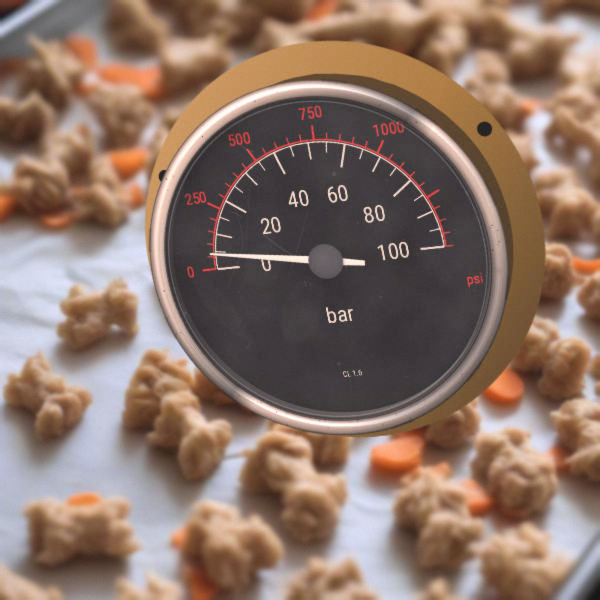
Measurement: 5 bar
